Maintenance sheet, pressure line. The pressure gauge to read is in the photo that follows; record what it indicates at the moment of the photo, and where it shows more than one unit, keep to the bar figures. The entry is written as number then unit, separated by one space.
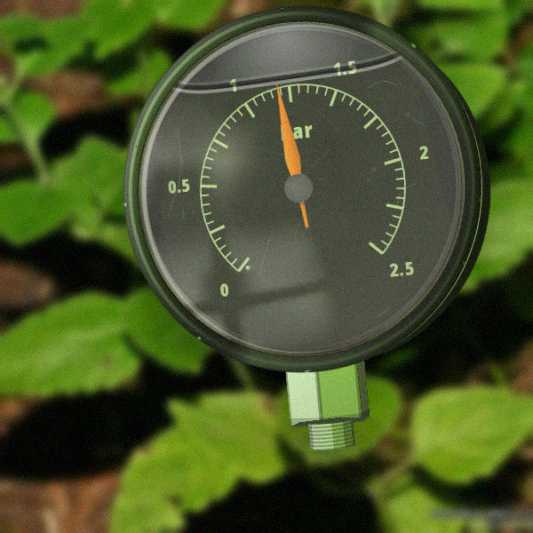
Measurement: 1.2 bar
